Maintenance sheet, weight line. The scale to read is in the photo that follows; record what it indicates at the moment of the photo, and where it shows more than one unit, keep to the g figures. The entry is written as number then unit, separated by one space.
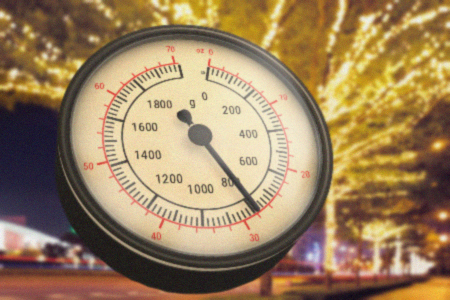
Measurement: 800 g
